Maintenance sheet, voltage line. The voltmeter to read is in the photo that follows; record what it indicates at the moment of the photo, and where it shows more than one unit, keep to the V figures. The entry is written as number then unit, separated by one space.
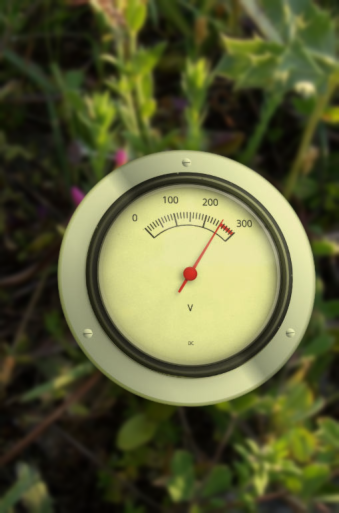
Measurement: 250 V
